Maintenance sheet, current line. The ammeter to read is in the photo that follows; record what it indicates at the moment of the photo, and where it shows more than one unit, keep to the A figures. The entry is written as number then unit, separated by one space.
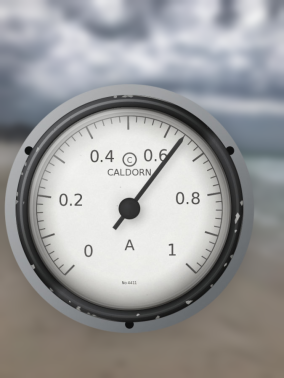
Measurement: 0.64 A
